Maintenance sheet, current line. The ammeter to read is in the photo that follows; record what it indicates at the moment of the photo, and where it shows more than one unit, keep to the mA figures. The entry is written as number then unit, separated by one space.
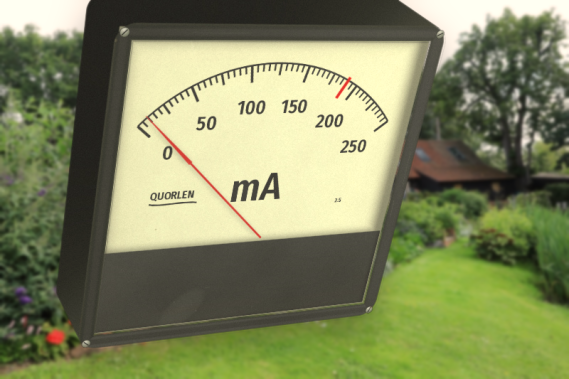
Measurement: 10 mA
